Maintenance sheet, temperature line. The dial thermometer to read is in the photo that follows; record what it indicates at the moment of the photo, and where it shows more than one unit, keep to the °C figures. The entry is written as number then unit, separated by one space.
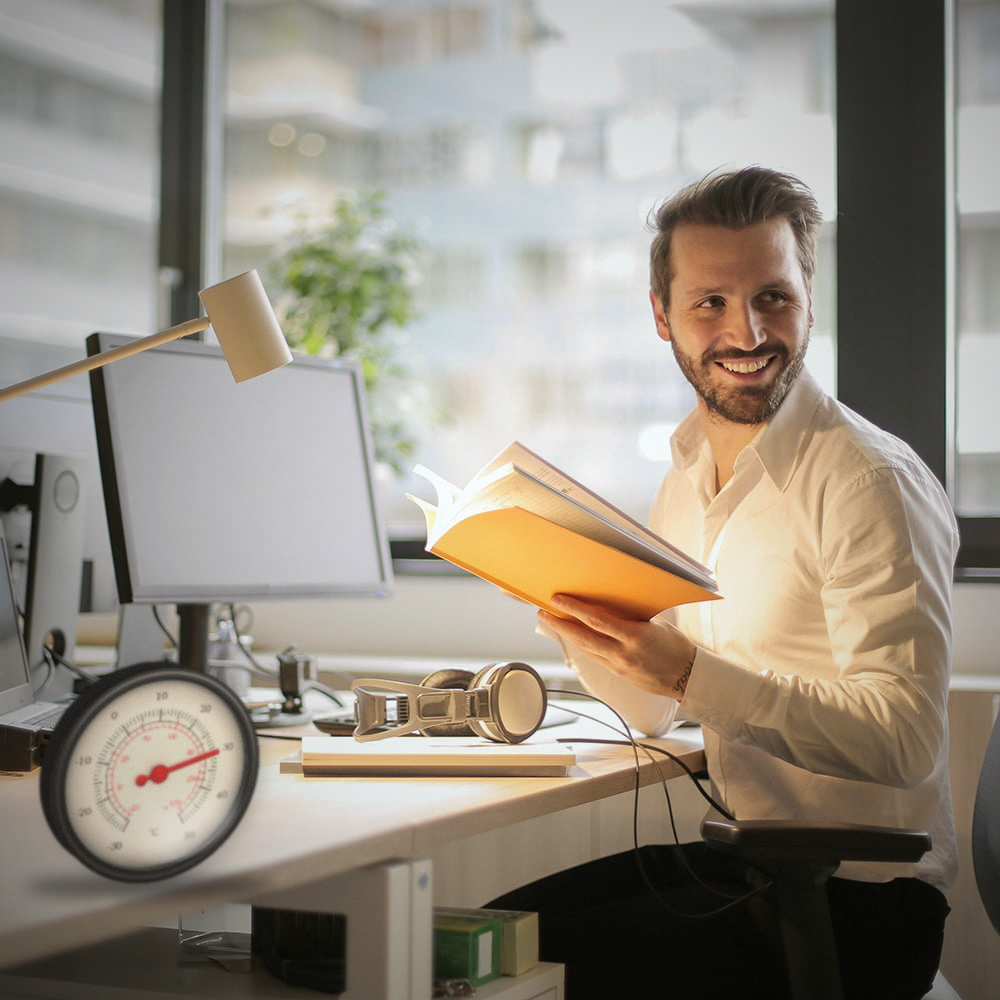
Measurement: 30 °C
